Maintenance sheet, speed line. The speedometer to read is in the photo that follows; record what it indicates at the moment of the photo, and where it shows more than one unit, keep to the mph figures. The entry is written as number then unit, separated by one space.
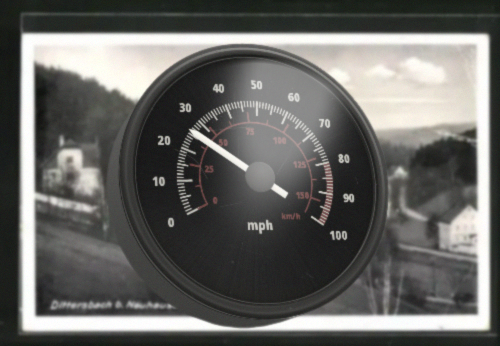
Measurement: 25 mph
